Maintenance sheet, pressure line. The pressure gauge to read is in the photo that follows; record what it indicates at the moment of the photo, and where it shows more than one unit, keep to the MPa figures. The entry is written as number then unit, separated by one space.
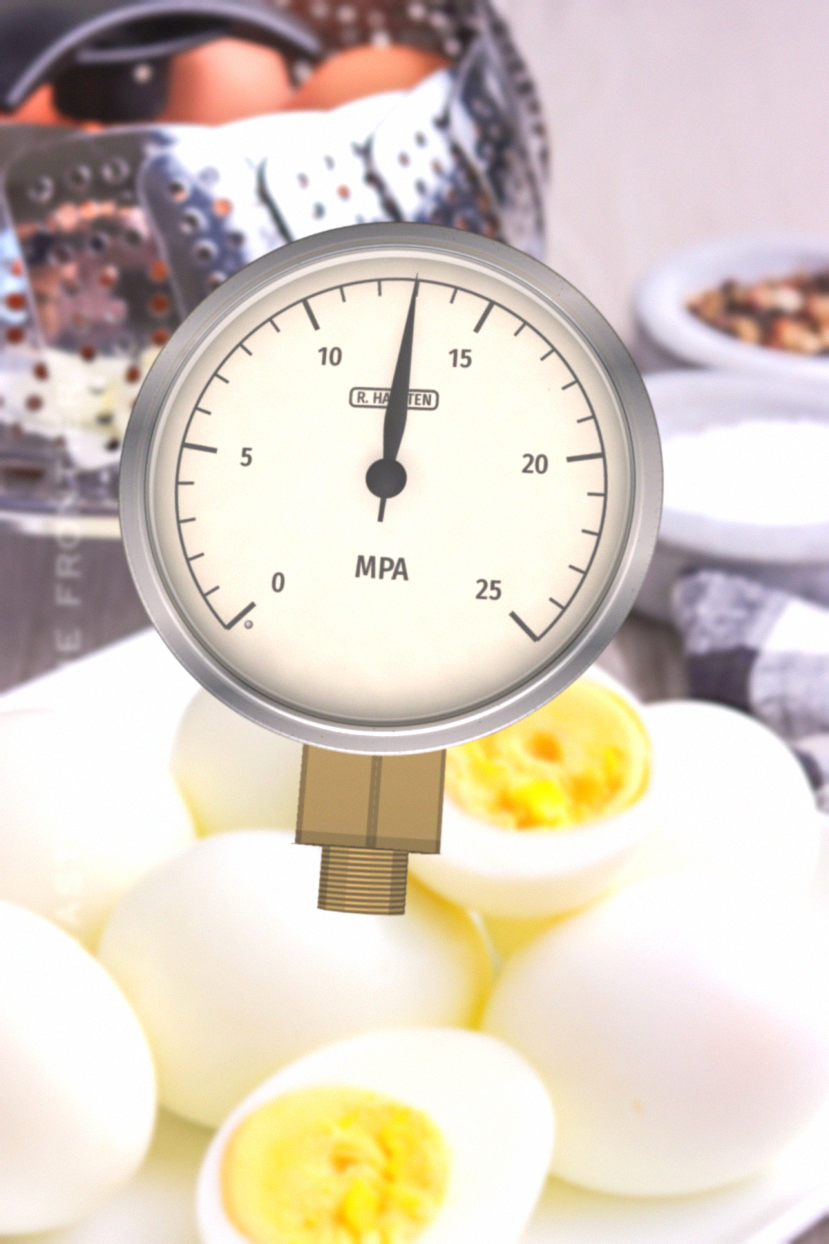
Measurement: 13 MPa
